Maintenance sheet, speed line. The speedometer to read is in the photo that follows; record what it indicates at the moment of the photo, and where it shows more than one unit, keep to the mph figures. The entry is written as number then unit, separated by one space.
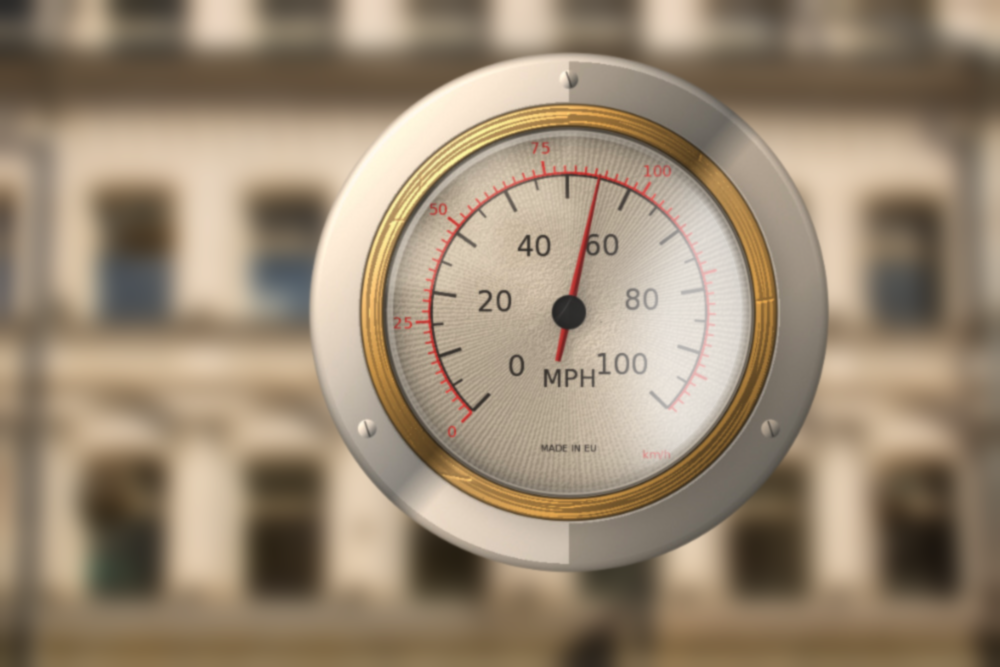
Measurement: 55 mph
